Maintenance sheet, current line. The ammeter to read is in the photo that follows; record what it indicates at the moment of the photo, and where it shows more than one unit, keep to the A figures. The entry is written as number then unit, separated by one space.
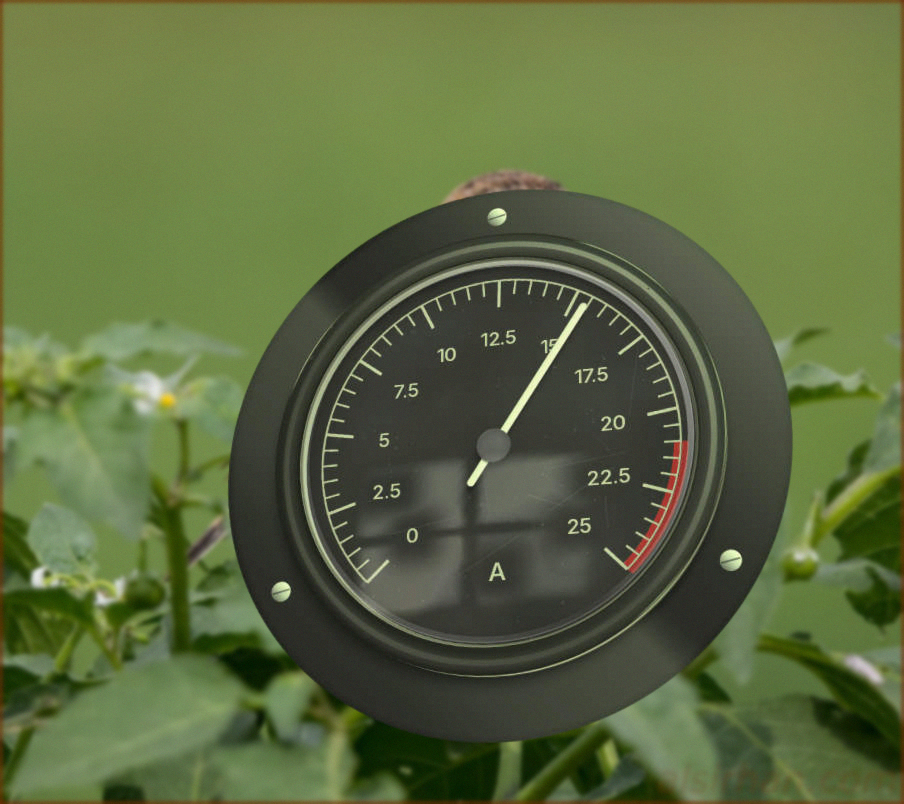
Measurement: 15.5 A
